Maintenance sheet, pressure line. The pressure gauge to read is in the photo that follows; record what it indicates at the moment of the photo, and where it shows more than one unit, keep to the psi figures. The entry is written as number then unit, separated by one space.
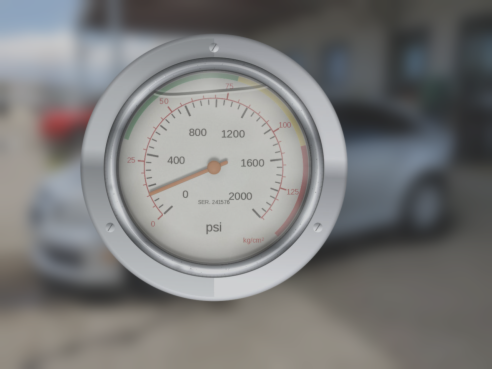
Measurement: 150 psi
